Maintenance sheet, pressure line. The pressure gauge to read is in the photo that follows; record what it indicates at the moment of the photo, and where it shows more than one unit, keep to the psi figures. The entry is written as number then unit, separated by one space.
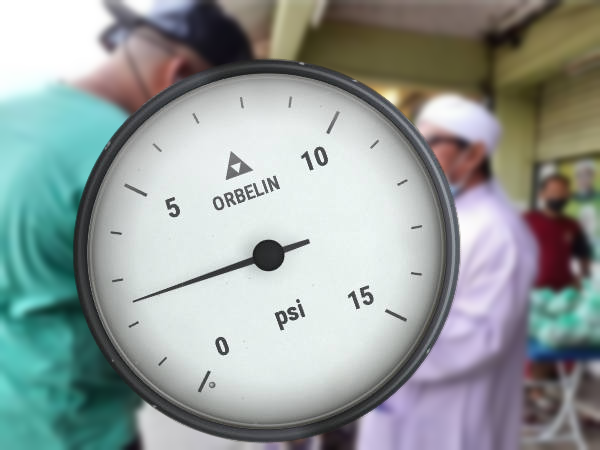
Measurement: 2.5 psi
